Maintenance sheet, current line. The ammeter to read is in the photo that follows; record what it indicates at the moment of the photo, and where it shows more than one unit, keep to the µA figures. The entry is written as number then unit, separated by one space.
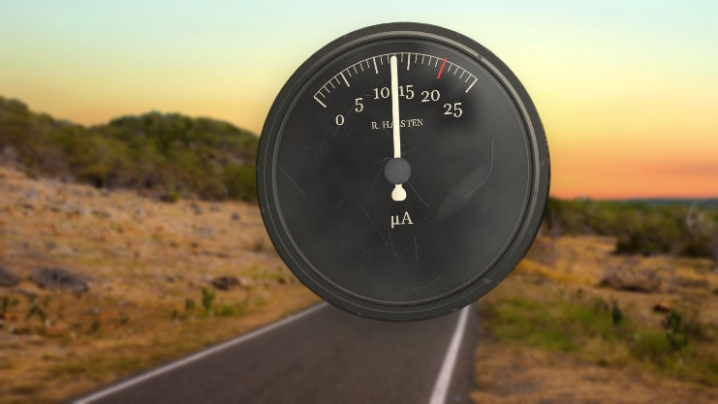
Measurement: 13 µA
